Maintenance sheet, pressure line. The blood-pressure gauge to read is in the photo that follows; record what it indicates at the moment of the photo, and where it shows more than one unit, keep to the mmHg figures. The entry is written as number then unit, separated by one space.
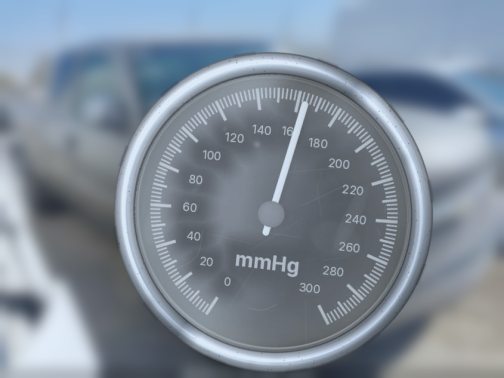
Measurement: 164 mmHg
